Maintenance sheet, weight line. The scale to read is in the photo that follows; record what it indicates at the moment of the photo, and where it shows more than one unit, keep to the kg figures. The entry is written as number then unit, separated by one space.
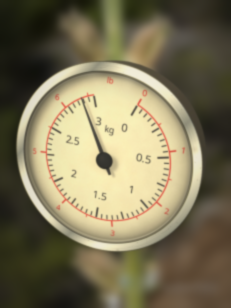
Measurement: 2.9 kg
